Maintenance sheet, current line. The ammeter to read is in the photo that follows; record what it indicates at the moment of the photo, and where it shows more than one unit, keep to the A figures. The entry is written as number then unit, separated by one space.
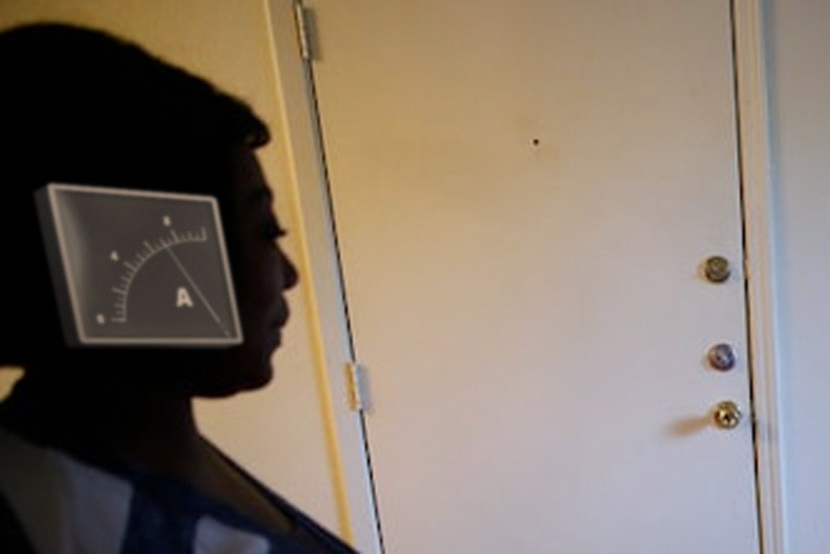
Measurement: 7 A
